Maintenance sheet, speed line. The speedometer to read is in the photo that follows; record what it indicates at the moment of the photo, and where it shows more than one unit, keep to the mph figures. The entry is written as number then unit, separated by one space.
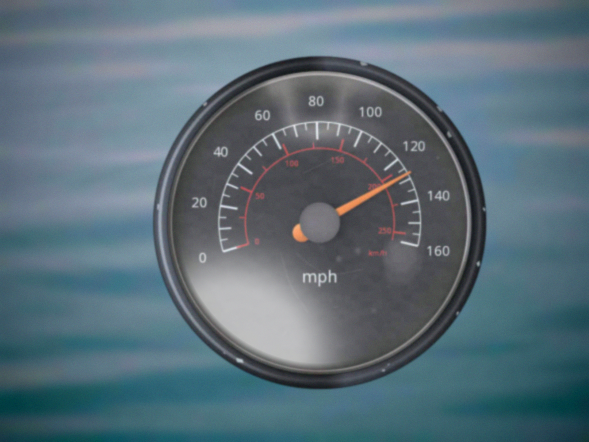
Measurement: 127.5 mph
